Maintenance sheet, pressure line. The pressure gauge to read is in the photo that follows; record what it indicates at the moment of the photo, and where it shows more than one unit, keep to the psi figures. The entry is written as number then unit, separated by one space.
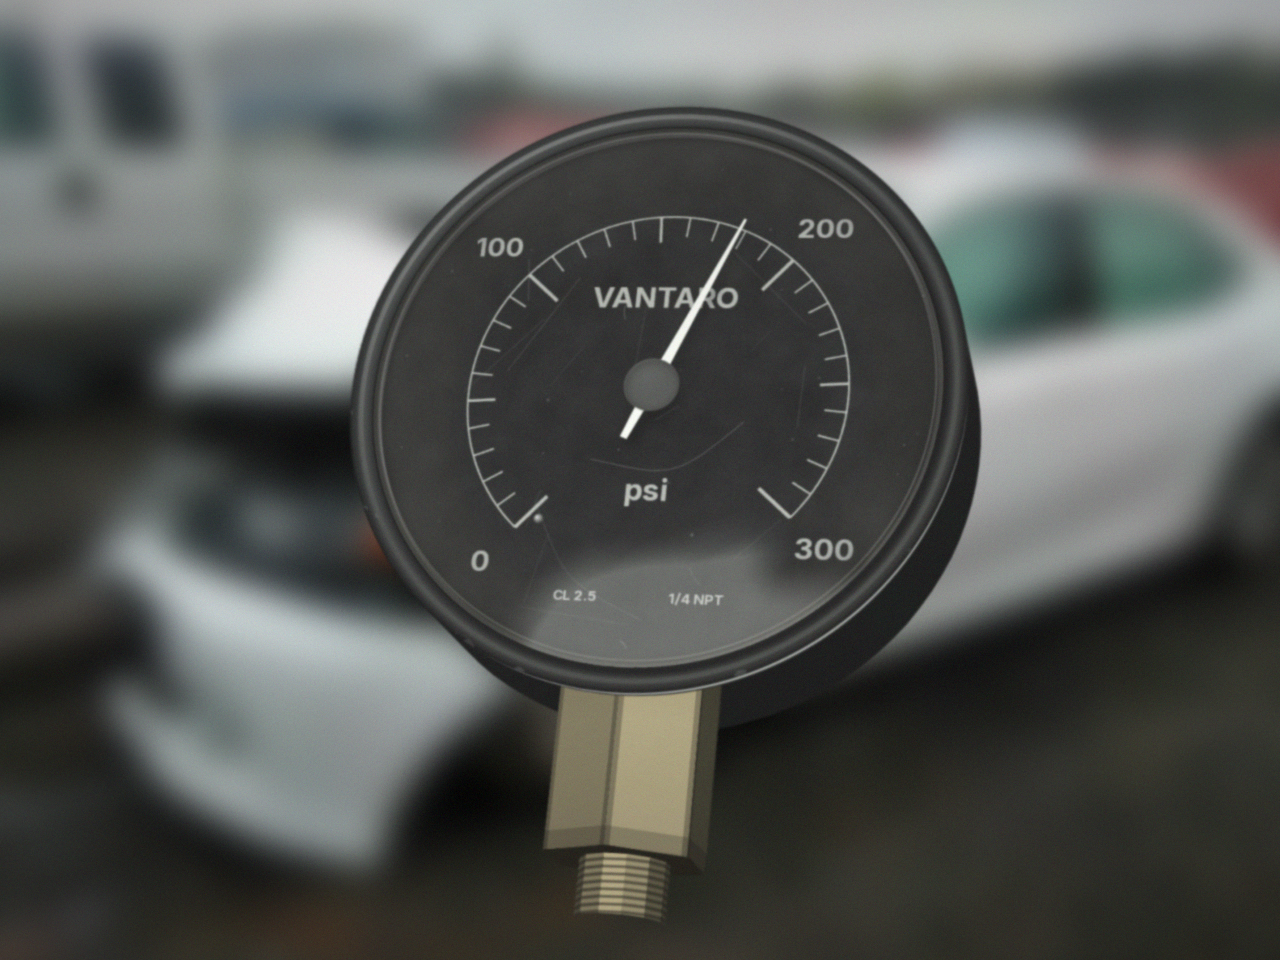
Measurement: 180 psi
